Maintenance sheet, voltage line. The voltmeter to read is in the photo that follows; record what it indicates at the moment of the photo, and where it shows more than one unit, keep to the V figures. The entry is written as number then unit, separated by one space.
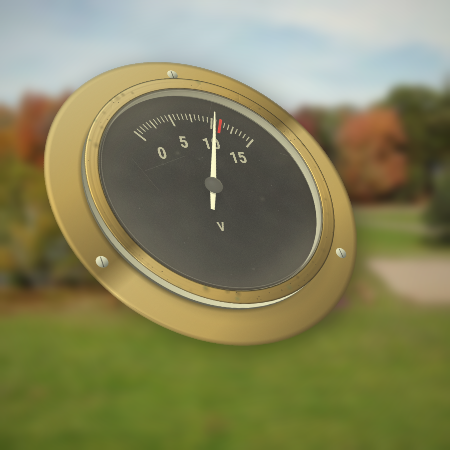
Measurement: 10 V
